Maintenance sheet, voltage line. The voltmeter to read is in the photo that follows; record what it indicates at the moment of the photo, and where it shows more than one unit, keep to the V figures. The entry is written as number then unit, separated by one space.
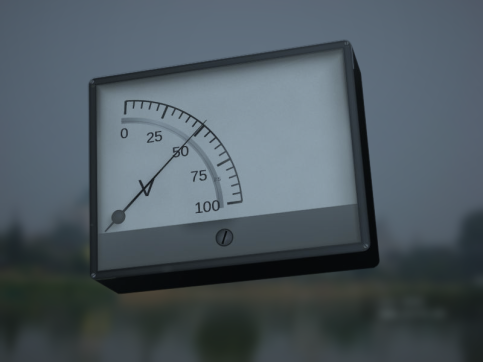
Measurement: 50 V
